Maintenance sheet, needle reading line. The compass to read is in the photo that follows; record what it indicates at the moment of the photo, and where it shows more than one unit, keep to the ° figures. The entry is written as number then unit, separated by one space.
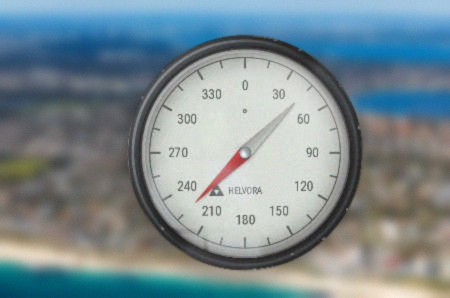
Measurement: 225 °
